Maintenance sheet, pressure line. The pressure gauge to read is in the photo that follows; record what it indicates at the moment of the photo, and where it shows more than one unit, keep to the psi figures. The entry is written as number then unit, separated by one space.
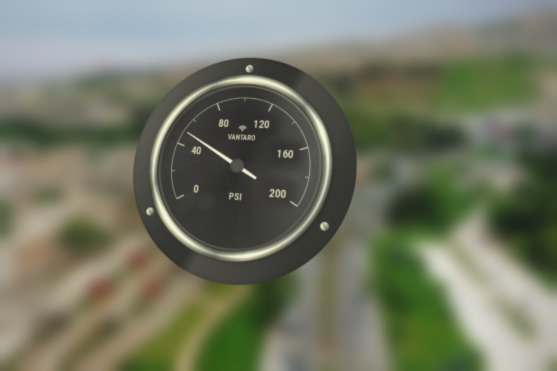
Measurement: 50 psi
